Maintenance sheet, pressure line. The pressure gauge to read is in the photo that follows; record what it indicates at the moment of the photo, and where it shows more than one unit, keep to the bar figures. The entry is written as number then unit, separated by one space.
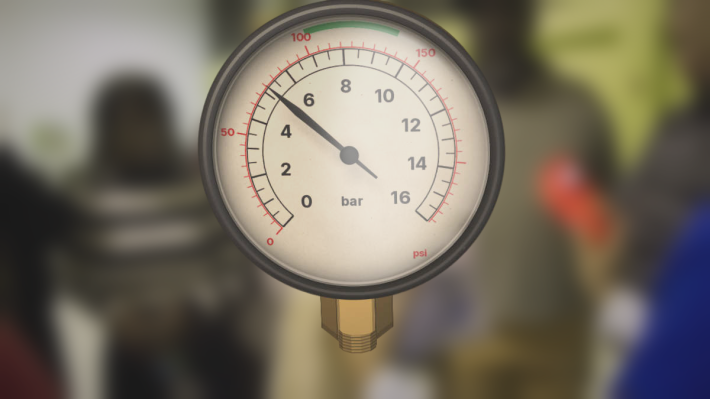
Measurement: 5.25 bar
